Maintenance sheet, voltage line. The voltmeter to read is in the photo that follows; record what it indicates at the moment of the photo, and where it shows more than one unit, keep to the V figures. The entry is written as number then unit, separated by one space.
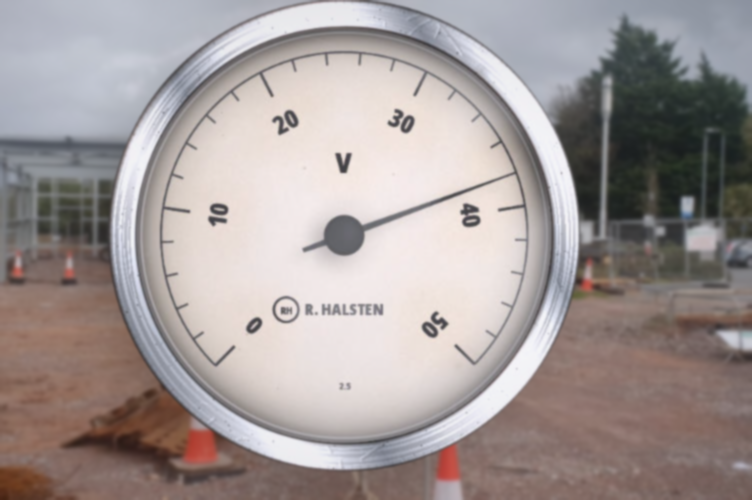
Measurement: 38 V
